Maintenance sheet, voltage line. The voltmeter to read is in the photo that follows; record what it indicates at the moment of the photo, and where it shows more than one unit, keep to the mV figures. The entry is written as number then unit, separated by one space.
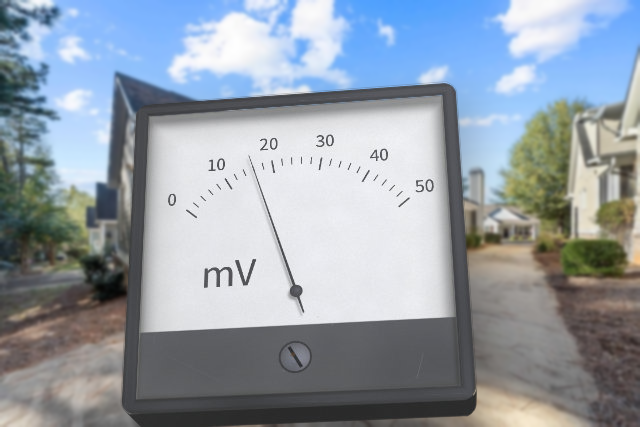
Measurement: 16 mV
